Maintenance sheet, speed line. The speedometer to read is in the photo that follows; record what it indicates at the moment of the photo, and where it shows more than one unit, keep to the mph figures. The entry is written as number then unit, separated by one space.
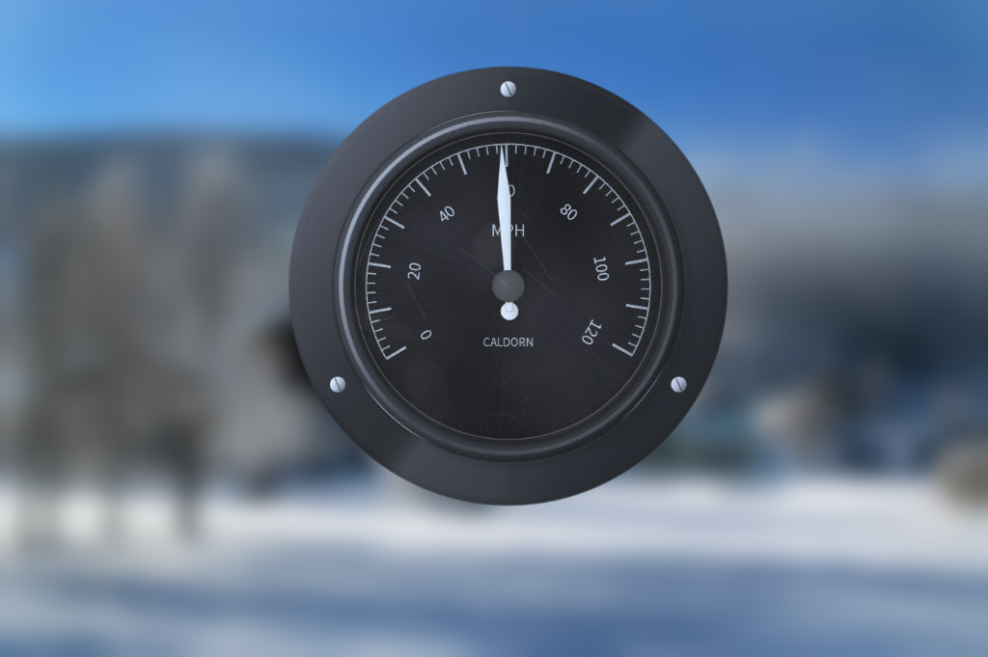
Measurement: 59 mph
